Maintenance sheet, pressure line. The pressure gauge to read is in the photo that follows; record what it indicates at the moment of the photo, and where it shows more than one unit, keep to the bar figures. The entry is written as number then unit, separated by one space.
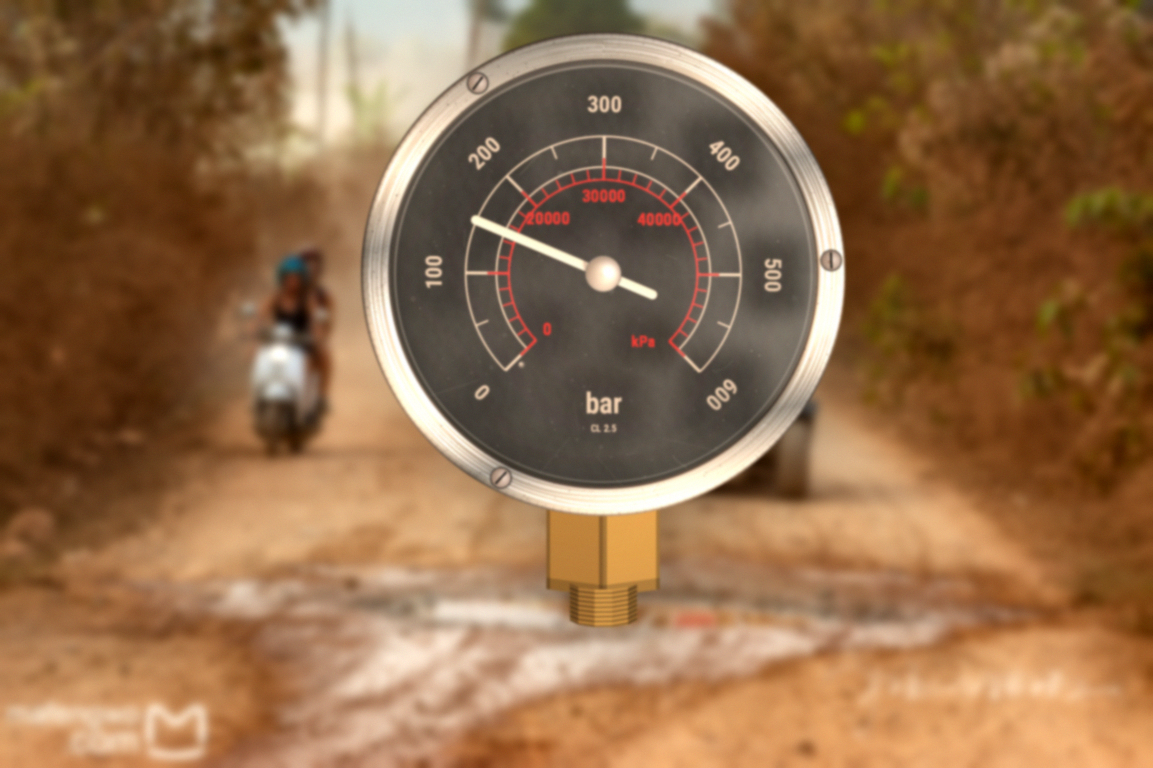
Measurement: 150 bar
